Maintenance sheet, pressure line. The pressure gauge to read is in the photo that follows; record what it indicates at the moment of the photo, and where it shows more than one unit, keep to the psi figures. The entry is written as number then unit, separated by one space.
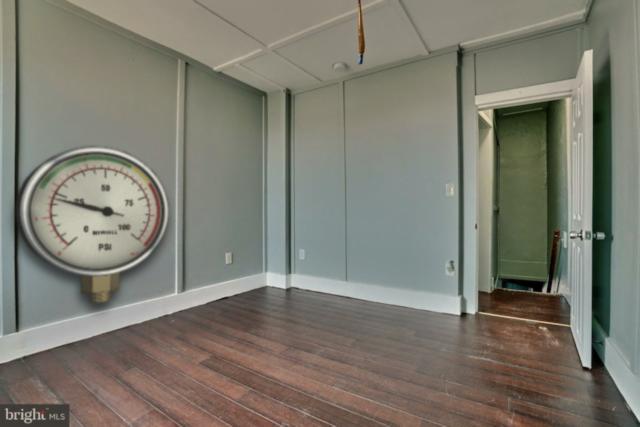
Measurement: 22.5 psi
